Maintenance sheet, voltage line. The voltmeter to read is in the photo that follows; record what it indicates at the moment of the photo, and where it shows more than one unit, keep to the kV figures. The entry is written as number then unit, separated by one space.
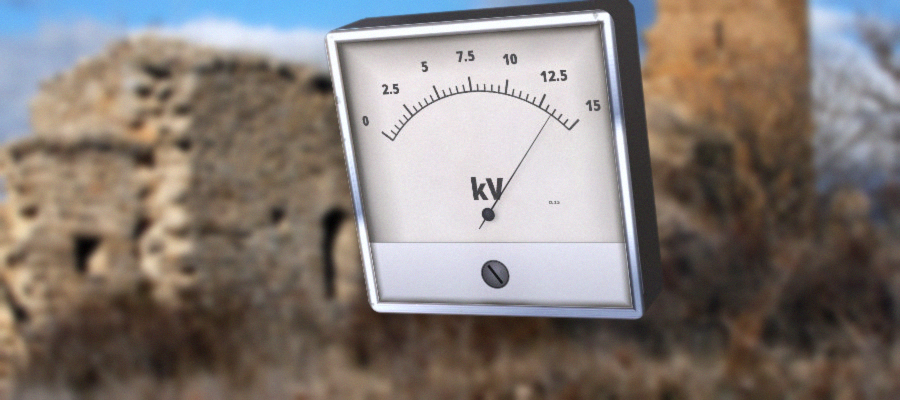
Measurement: 13.5 kV
